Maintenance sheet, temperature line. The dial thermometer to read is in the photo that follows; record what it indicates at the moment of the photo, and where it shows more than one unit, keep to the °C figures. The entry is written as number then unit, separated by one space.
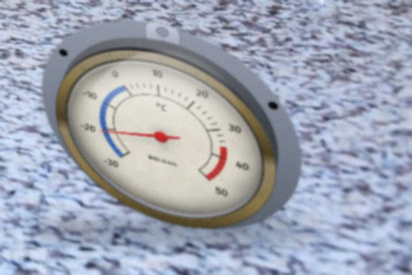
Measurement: -20 °C
